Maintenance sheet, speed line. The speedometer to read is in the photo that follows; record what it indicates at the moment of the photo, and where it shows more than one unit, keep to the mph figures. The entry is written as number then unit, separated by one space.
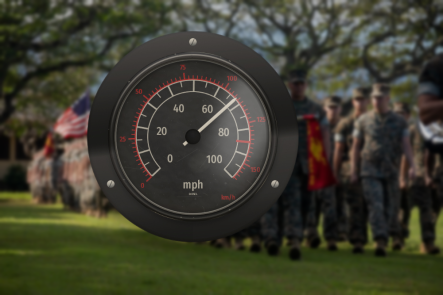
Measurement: 67.5 mph
